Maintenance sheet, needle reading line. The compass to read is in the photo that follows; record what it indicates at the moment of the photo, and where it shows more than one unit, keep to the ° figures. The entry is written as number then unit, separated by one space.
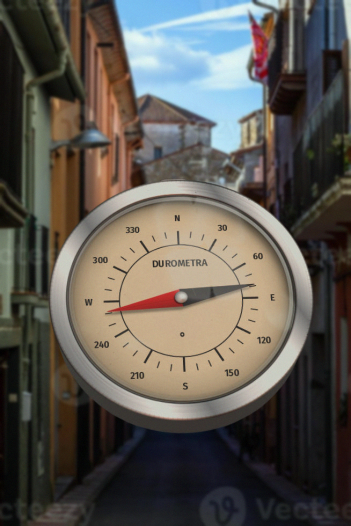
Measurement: 260 °
